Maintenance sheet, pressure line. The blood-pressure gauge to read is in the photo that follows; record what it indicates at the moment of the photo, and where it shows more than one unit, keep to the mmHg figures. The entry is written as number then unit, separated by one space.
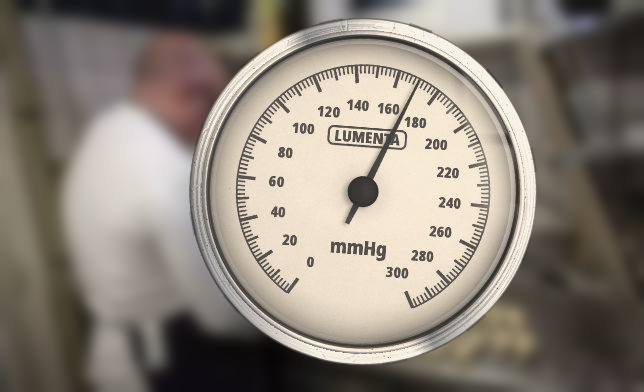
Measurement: 170 mmHg
